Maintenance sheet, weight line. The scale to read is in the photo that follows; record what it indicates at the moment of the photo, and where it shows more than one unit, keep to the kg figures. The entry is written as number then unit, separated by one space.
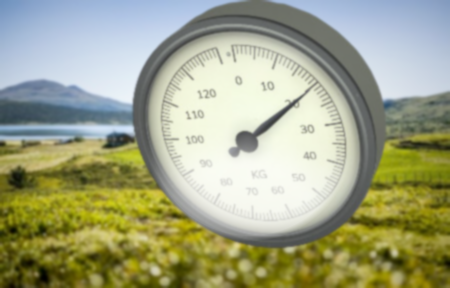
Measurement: 20 kg
